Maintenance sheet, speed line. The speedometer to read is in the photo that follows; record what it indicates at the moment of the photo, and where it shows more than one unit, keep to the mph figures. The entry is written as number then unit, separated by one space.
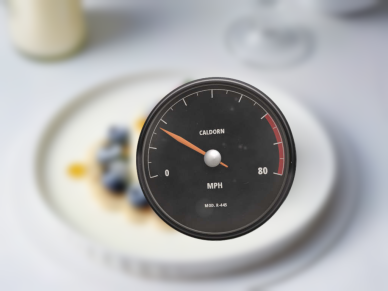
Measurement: 17.5 mph
